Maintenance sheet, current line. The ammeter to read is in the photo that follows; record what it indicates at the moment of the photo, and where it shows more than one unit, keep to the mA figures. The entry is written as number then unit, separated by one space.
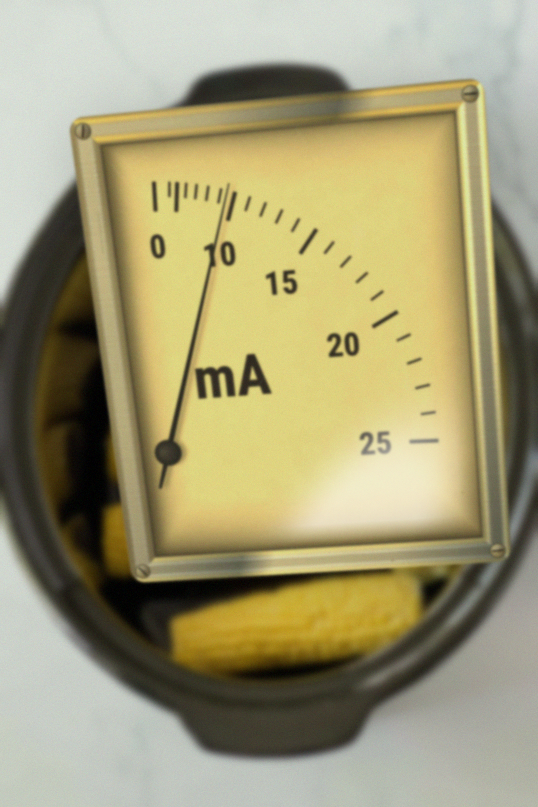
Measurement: 9.5 mA
